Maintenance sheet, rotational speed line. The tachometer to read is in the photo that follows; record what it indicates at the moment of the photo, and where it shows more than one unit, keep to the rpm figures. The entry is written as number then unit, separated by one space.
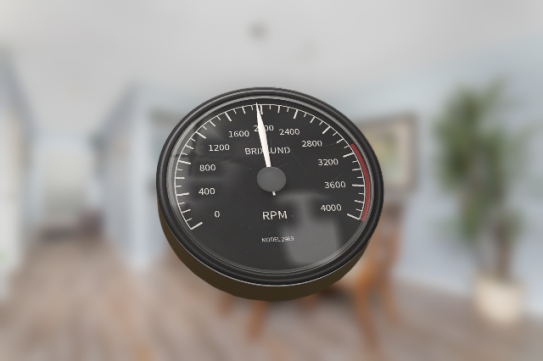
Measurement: 1950 rpm
